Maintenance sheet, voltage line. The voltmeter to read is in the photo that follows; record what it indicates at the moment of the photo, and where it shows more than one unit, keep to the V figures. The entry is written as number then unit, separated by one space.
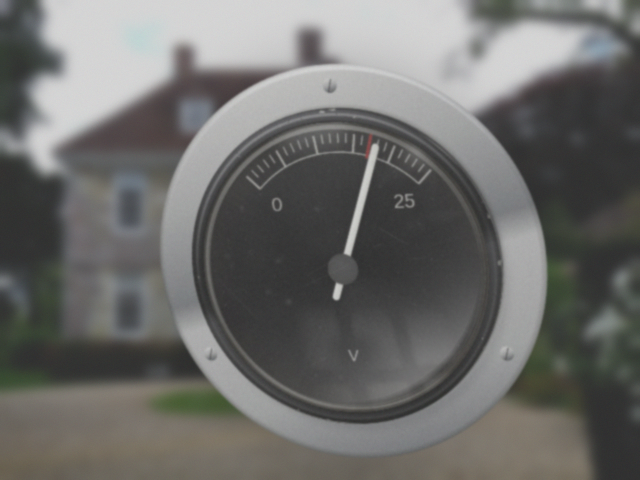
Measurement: 18 V
